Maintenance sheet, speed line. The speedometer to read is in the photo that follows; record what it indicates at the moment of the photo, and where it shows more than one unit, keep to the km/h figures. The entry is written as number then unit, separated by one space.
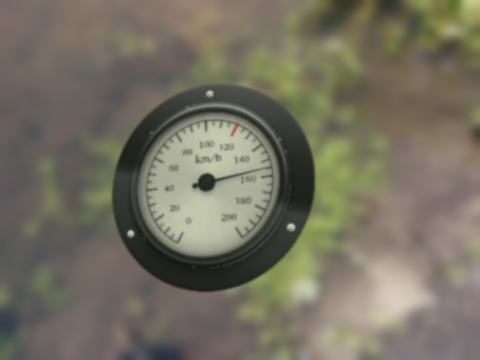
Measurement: 155 km/h
